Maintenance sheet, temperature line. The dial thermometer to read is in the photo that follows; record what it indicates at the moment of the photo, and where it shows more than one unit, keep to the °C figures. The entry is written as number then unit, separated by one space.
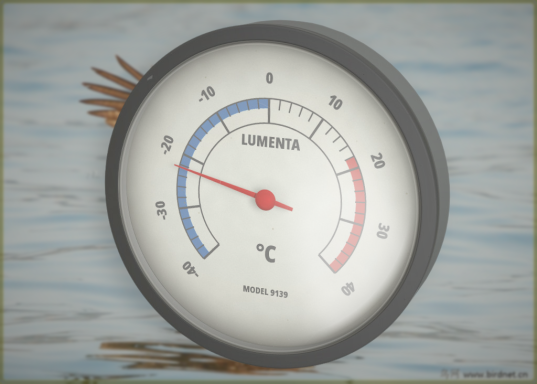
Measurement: -22 °C
